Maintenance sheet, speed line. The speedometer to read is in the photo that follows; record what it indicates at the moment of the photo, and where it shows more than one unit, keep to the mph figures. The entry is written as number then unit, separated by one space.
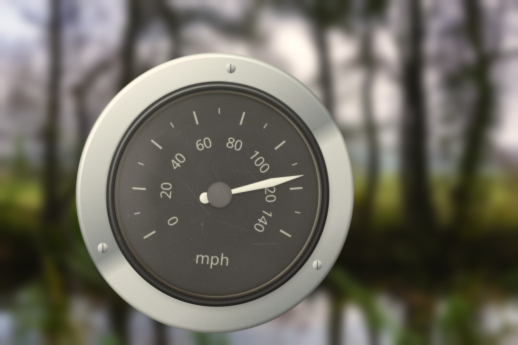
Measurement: 115 mph
